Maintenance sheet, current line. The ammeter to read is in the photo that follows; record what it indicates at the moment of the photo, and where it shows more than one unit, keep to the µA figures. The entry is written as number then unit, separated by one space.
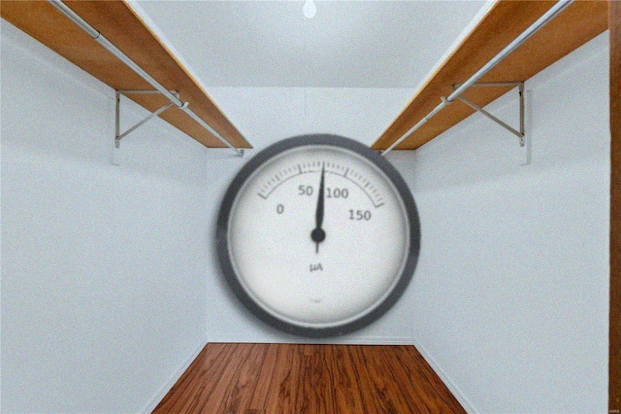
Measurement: 75 µA
